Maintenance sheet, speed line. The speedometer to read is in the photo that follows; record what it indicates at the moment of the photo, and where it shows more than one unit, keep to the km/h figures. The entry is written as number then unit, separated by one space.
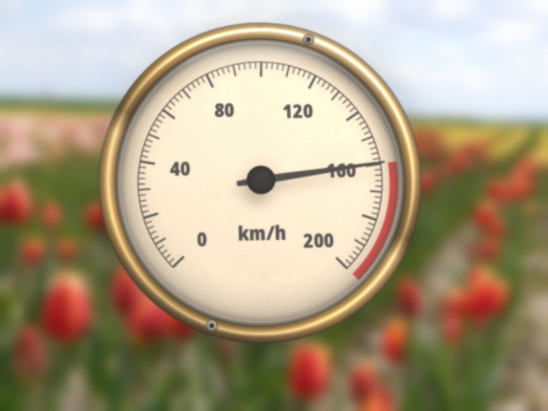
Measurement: 160 km/h
